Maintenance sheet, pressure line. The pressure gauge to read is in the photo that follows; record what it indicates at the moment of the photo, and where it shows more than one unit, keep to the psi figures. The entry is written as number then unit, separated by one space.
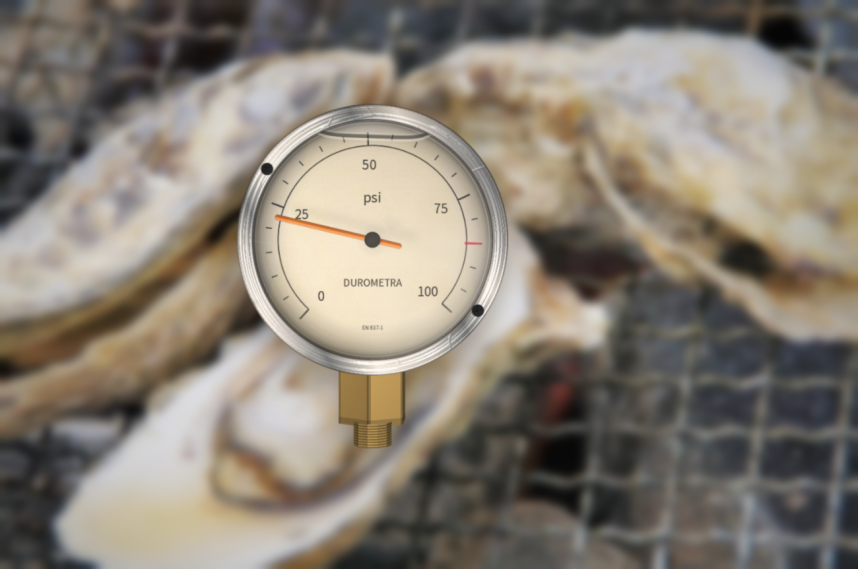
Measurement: 22.5 psi
